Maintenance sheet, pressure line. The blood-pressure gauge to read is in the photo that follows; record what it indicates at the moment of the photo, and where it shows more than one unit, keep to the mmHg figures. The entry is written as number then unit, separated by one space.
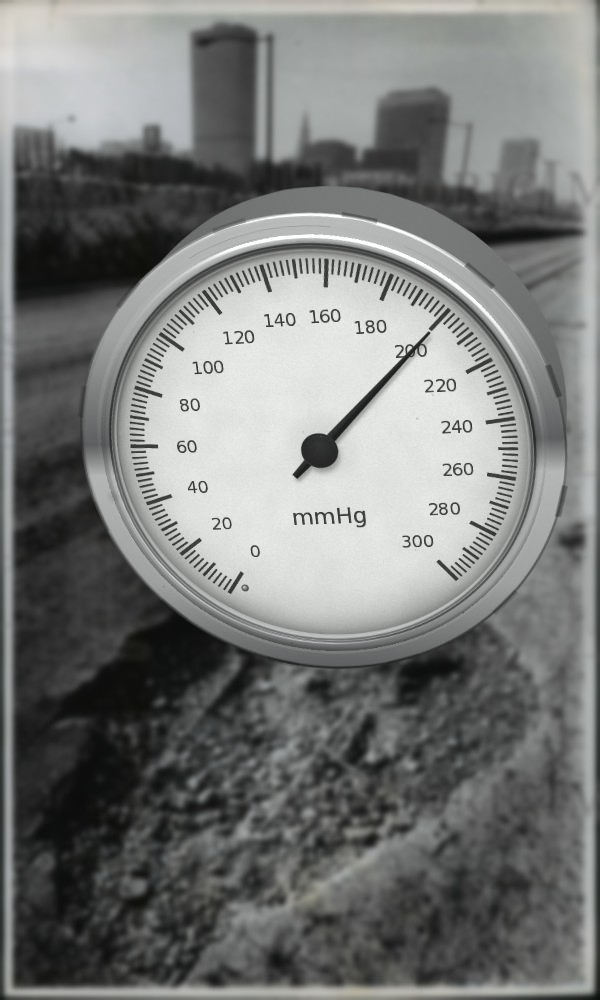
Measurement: 200 mmHg
